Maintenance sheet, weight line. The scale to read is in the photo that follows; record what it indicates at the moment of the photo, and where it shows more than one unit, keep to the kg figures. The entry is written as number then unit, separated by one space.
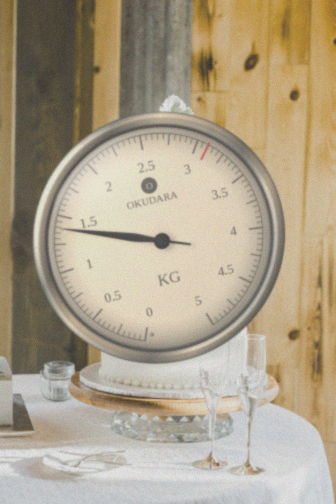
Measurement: 1.4 kg
